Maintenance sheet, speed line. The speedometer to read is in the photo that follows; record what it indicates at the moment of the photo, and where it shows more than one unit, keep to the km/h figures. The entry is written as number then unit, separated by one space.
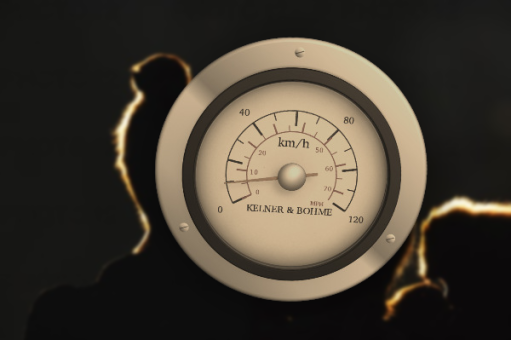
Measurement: 10 km/h
